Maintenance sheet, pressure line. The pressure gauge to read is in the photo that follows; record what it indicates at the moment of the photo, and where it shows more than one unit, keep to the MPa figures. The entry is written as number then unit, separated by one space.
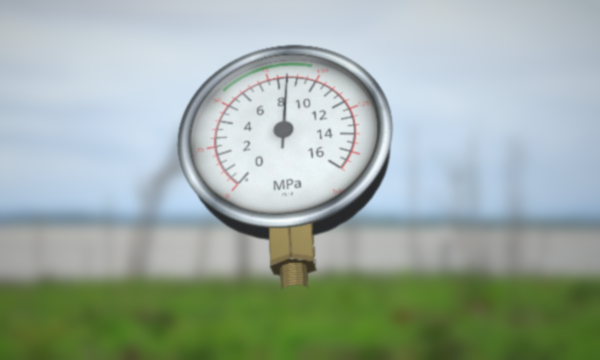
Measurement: 8.5 MPa
